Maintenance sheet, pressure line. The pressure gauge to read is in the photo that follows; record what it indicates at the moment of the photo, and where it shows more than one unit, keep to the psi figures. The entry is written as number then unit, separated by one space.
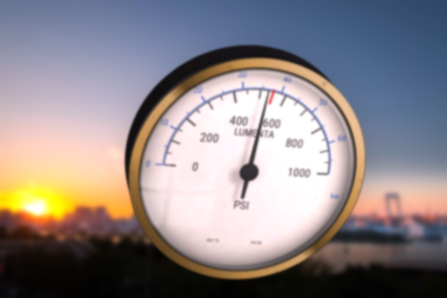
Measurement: 525 psi
